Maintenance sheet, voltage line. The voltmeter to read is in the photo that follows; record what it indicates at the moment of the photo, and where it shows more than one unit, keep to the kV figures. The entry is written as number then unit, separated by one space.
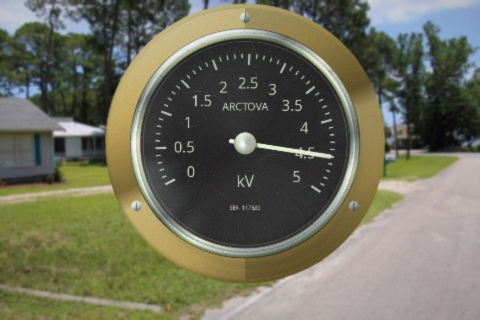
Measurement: 4.5 kV
